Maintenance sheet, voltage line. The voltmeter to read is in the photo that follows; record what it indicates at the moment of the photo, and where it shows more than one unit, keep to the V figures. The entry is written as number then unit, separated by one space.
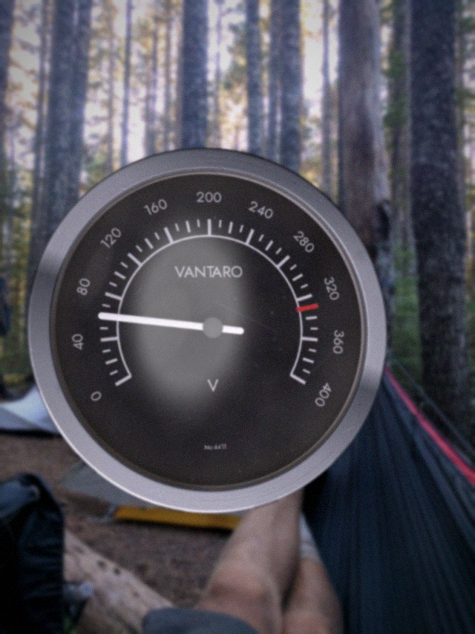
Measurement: 60 V
